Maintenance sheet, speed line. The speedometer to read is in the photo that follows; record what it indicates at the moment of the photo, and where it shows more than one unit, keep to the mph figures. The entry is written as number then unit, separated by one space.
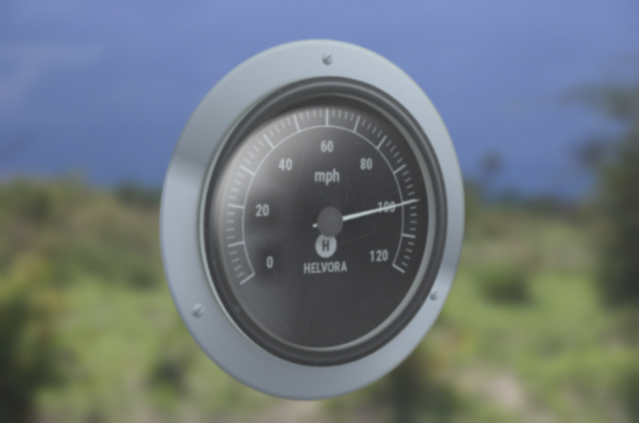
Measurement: 100 mph
